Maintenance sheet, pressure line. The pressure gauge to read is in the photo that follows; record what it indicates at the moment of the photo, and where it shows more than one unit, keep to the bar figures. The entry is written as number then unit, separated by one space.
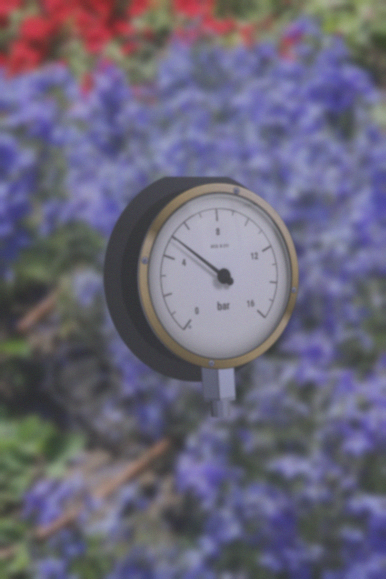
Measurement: 5 bar
